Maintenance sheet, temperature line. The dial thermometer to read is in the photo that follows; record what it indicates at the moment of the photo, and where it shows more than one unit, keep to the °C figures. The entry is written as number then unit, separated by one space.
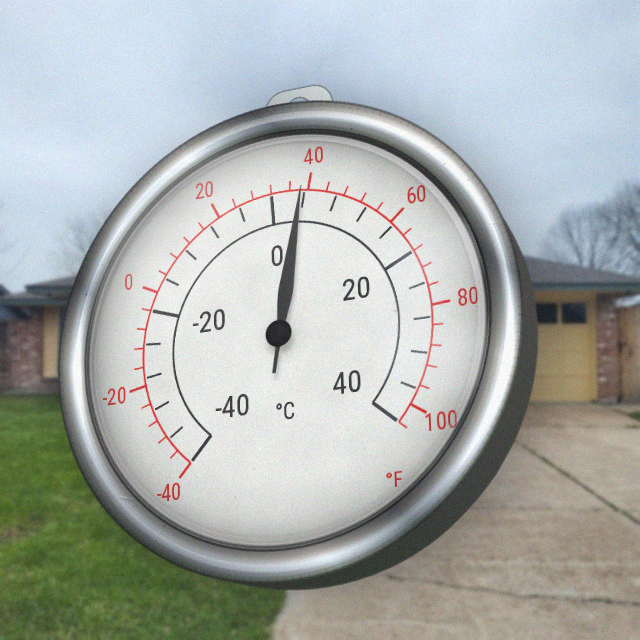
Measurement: 4 °C
